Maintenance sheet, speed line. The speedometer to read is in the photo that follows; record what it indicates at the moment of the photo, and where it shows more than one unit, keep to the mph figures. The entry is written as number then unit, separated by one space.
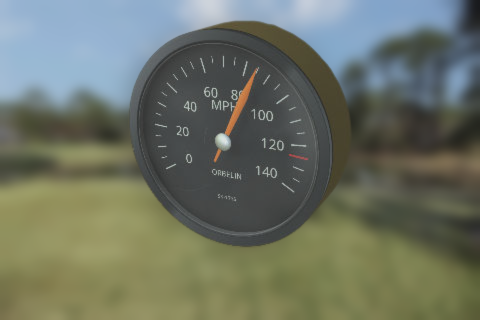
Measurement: 85 mph
